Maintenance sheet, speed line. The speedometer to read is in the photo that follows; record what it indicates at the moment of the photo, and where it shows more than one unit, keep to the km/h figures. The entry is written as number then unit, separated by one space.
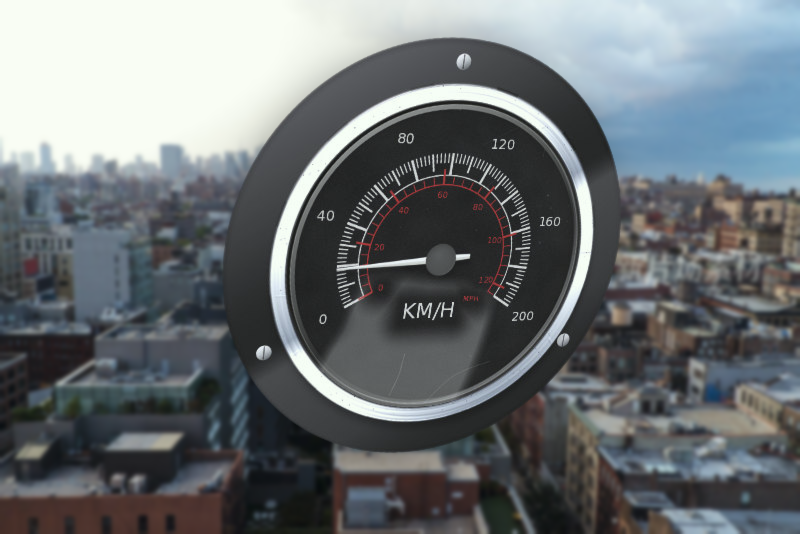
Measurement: 20 km/h
